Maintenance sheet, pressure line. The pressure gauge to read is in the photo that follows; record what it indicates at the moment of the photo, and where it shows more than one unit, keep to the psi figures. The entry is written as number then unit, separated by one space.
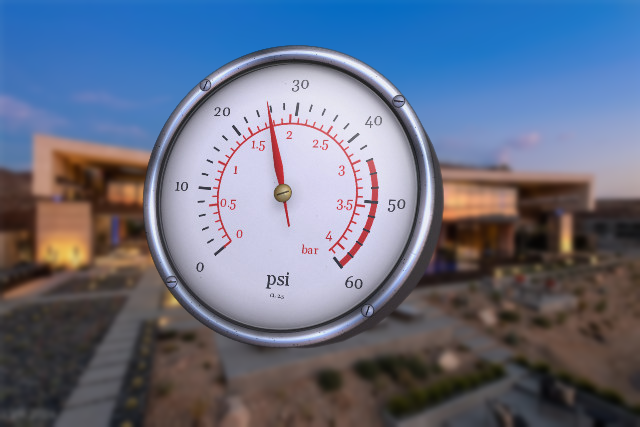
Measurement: 26 psi
